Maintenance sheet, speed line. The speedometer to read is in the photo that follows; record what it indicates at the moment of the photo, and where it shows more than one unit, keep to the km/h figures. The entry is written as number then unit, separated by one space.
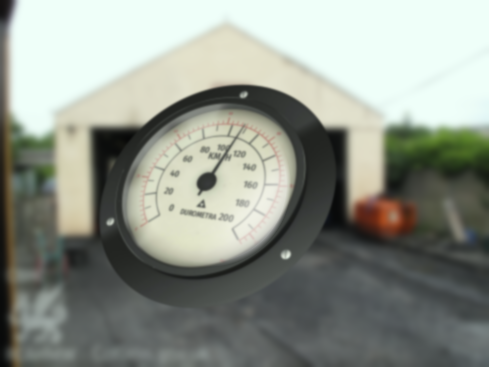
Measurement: 110 km/h
